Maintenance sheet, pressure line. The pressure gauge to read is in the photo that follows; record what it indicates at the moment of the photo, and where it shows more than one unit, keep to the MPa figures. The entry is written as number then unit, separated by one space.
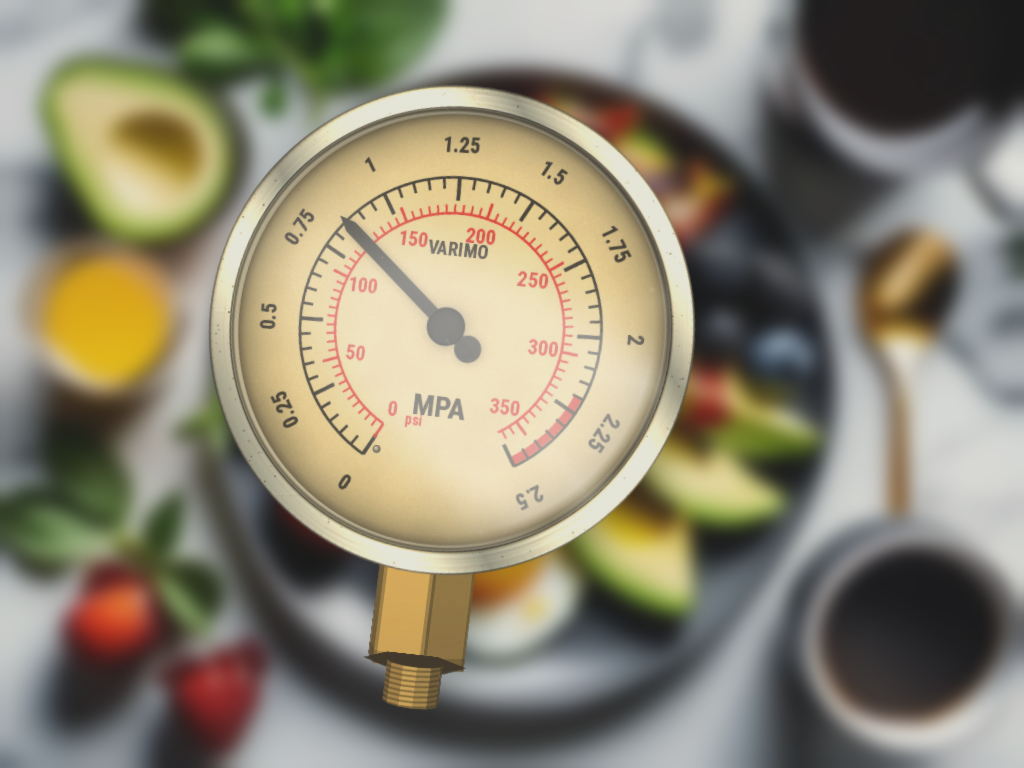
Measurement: 0.85 MPa
